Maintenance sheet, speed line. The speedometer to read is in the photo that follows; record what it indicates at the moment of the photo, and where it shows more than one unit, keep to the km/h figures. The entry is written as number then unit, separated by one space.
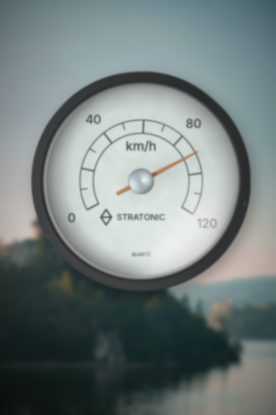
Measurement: 90 km/h
